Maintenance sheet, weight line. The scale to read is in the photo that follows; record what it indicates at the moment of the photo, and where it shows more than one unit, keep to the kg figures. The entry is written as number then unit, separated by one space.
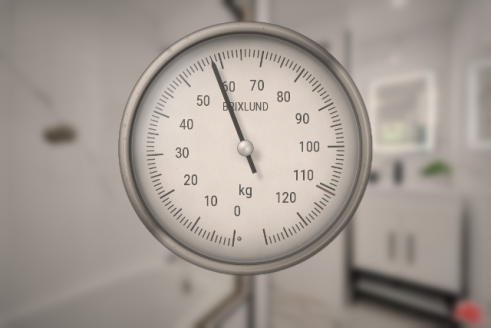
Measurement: 58 kg
